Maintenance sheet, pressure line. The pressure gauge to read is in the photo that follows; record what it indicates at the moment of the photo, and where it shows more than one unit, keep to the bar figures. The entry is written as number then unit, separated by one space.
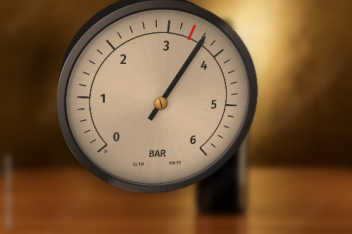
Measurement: 3.6 bar
